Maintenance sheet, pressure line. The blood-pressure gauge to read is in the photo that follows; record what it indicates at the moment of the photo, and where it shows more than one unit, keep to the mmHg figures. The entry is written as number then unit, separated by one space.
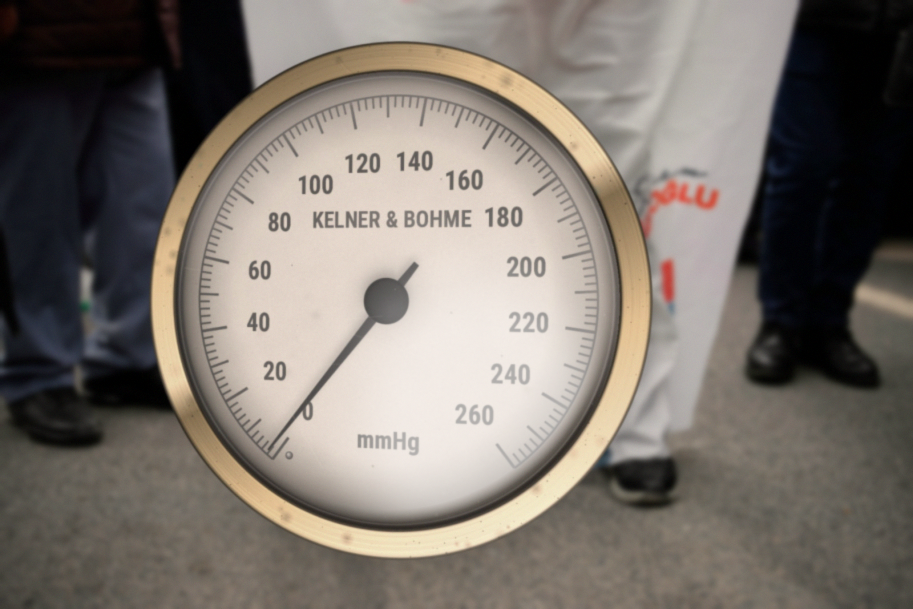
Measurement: 2 mmHg
